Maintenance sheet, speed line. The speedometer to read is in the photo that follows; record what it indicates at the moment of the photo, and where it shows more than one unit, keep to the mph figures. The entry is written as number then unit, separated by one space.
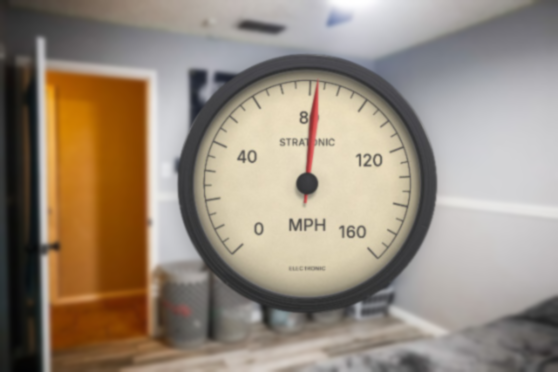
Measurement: 82.5 mph
